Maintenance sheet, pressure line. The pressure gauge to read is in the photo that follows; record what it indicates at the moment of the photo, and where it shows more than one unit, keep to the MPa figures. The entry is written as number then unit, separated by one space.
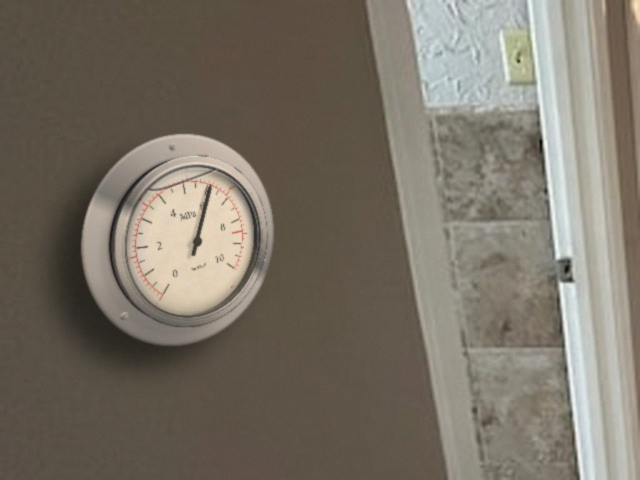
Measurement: 6 MPa
